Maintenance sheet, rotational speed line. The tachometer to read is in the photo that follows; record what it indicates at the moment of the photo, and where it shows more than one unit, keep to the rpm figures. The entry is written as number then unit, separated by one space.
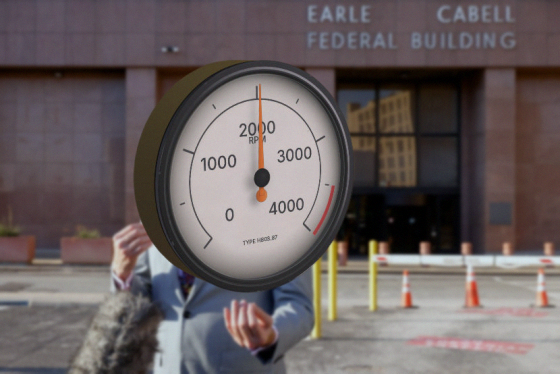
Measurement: 2000 rpm
